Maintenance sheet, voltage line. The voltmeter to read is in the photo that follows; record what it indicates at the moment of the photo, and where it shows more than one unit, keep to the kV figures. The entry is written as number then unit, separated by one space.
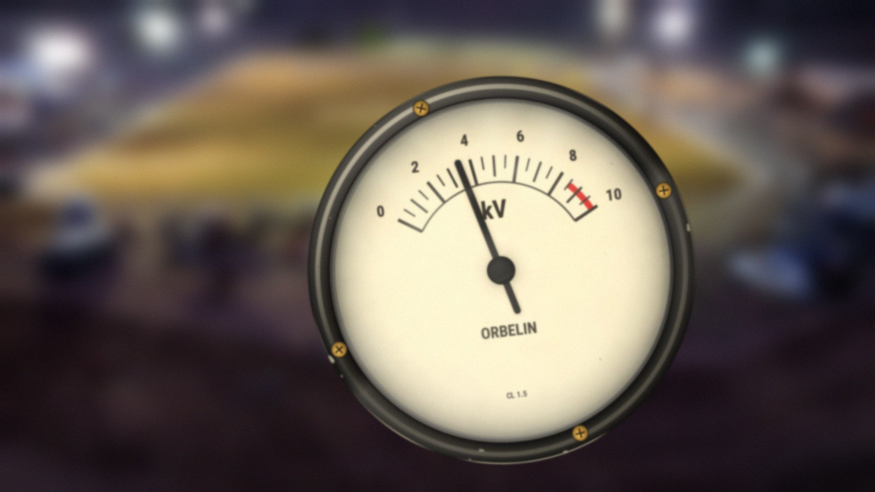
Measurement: 3.5 kV
